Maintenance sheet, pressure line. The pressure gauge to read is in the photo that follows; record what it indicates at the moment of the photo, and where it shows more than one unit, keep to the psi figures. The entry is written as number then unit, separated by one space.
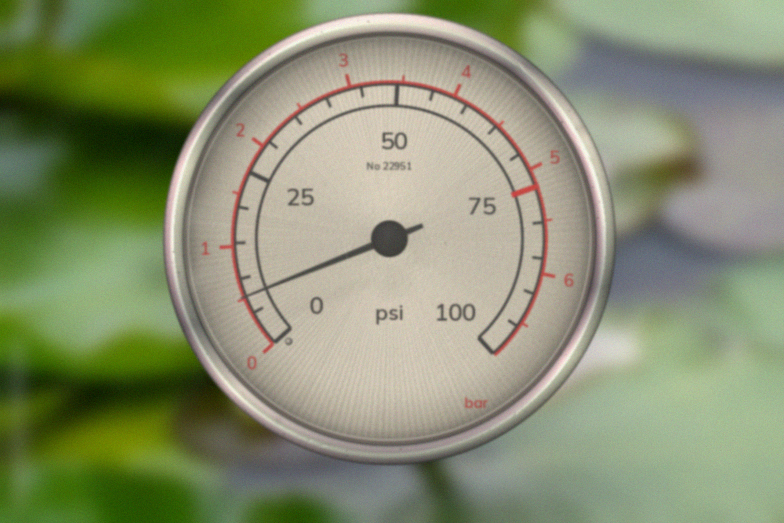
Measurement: 7.5 psi
